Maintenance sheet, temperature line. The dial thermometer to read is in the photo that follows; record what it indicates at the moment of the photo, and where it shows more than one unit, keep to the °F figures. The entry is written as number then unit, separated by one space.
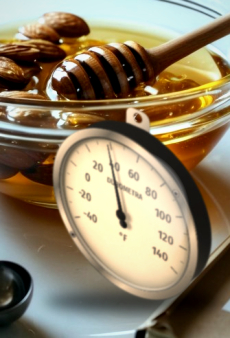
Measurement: 40 °F
